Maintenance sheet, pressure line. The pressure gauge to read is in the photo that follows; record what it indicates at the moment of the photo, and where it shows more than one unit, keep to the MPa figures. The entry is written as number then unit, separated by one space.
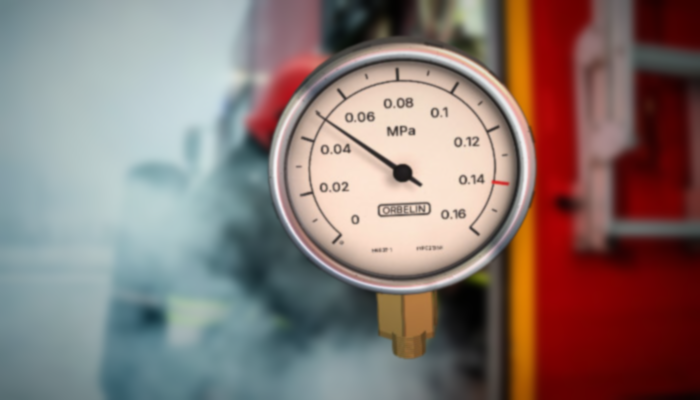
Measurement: 0.05 MPa
